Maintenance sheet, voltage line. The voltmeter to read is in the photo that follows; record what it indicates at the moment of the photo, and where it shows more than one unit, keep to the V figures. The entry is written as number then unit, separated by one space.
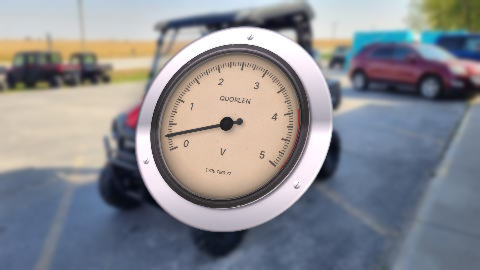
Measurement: 0.25 V
